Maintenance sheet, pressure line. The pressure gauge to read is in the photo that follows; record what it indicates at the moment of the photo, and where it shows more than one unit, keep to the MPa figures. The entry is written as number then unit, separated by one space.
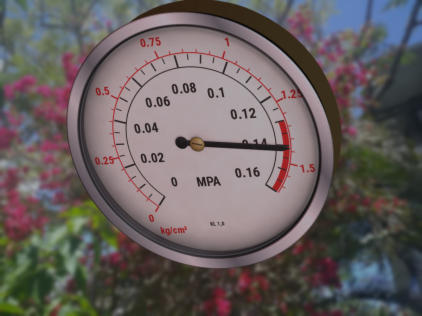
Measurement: 0.14 MPa
